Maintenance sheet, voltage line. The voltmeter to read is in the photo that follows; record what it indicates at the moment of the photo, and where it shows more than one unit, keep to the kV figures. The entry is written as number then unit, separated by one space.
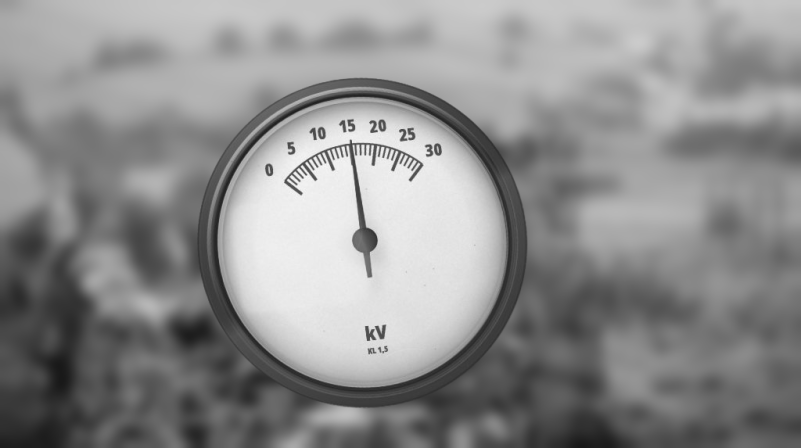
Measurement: 15 kV
